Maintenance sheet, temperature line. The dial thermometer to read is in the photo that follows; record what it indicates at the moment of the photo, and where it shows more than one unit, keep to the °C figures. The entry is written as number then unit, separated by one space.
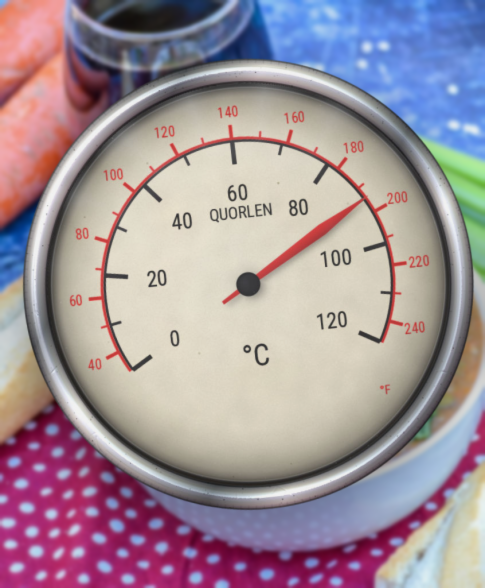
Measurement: 90 °C
